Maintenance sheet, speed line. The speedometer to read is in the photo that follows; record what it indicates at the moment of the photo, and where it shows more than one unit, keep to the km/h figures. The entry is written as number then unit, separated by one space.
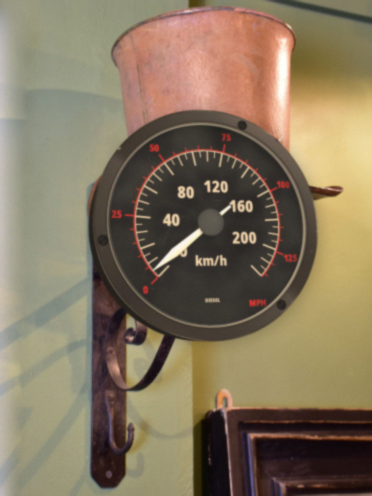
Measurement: 5 km/h
